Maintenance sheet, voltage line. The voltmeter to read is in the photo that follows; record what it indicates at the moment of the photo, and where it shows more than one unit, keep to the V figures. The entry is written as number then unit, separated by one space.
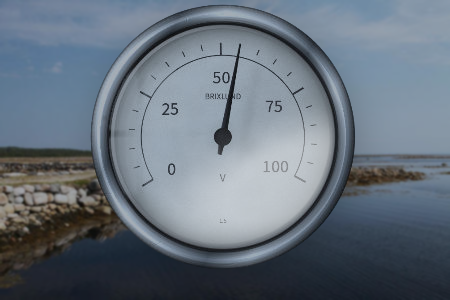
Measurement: 55 V
